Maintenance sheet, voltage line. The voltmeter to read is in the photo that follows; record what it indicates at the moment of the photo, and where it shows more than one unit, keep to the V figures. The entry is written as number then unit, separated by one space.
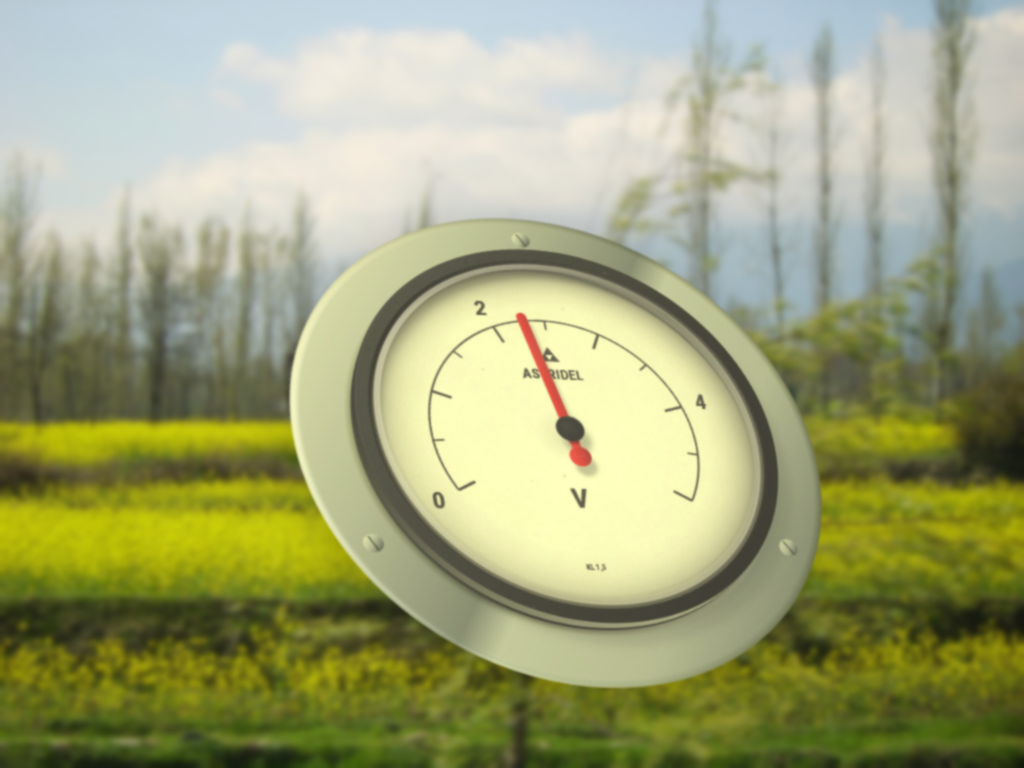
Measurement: 2.25 V
